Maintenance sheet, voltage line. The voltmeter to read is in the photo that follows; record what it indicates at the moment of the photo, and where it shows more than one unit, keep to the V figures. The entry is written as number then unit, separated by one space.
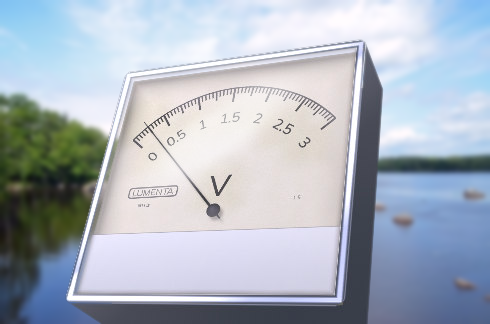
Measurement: 0.25 V
